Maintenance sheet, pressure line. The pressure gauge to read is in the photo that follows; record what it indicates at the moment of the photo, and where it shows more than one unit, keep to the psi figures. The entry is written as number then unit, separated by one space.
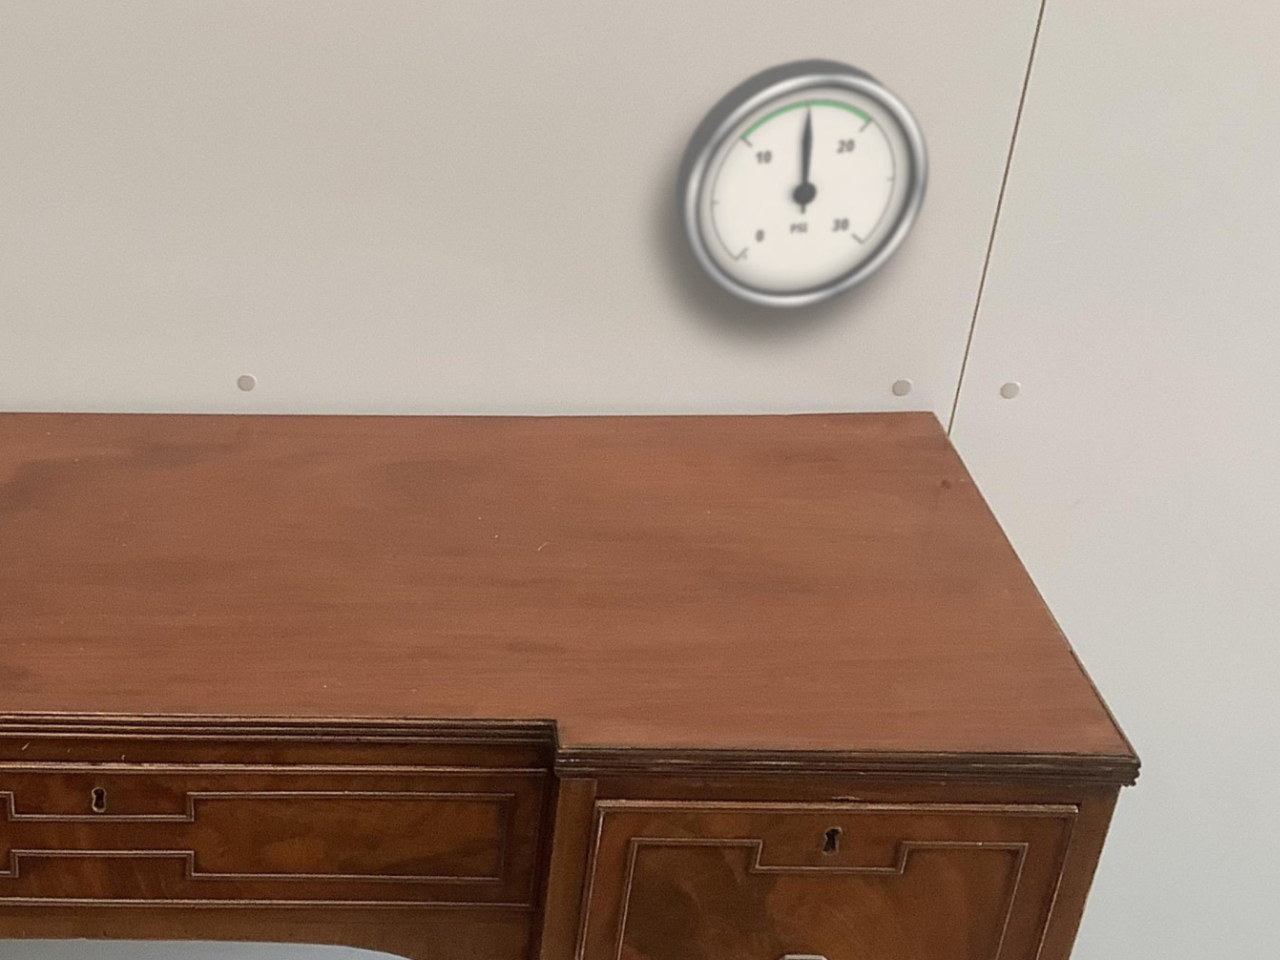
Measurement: 15 psi
